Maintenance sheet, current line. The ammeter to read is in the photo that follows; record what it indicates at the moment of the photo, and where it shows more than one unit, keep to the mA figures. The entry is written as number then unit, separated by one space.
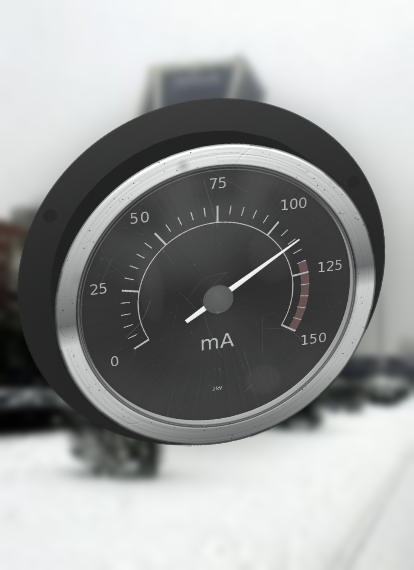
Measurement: 110 mA
